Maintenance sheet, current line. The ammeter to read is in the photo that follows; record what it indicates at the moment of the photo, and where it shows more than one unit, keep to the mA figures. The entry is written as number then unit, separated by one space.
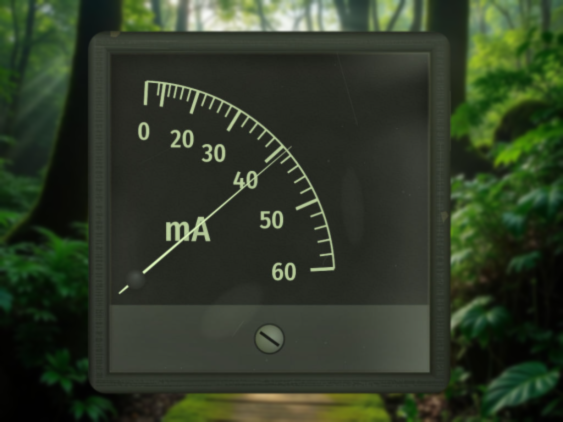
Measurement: 41 mA
